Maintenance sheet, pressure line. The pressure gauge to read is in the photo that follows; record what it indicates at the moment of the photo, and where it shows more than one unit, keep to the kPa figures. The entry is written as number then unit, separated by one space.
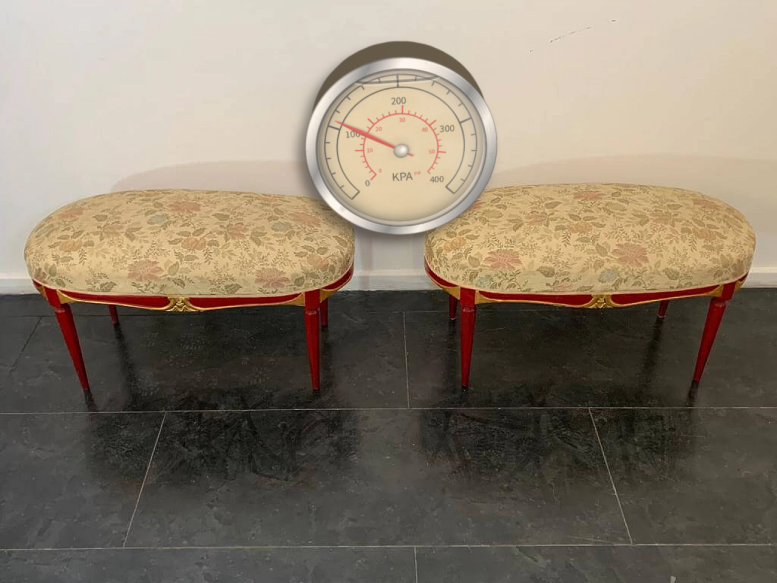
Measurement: 110 kPa
